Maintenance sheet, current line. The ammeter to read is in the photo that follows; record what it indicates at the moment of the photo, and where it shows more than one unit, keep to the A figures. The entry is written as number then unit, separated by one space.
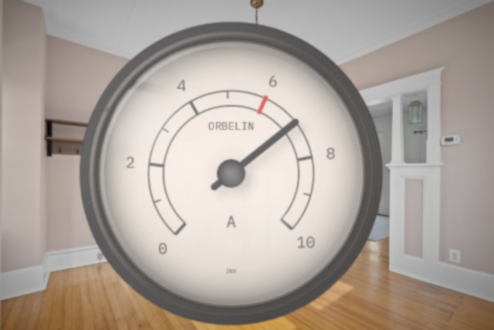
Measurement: 7 A
